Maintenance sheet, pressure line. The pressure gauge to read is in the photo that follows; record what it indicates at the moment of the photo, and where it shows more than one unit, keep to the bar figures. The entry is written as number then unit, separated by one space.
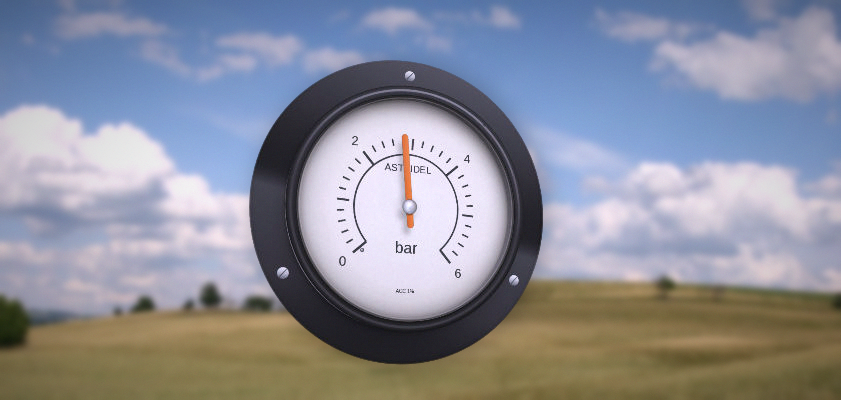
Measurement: 2.8 bar
